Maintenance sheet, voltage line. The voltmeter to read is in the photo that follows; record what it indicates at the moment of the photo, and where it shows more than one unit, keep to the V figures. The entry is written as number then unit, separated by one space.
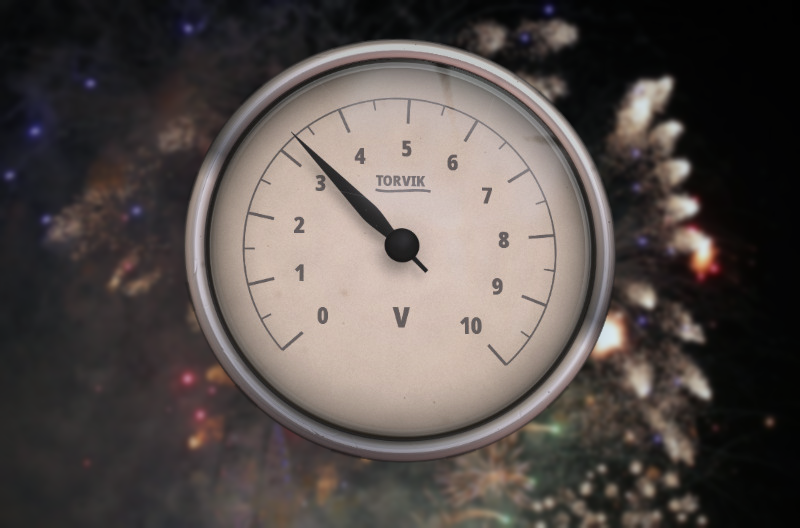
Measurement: 3.25 V
